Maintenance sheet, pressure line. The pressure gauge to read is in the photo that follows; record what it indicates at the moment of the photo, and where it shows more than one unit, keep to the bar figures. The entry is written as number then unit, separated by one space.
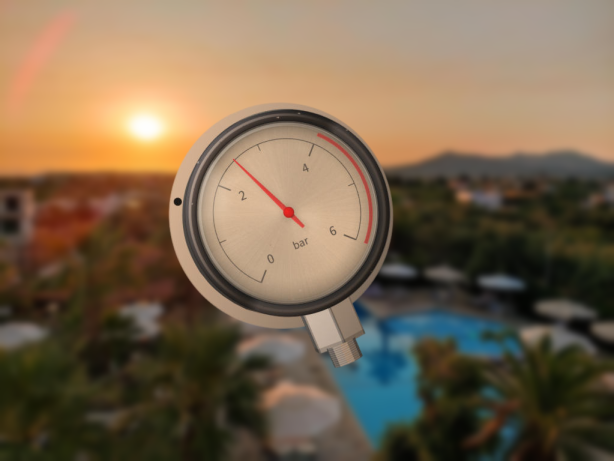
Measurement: 2.5 bar
